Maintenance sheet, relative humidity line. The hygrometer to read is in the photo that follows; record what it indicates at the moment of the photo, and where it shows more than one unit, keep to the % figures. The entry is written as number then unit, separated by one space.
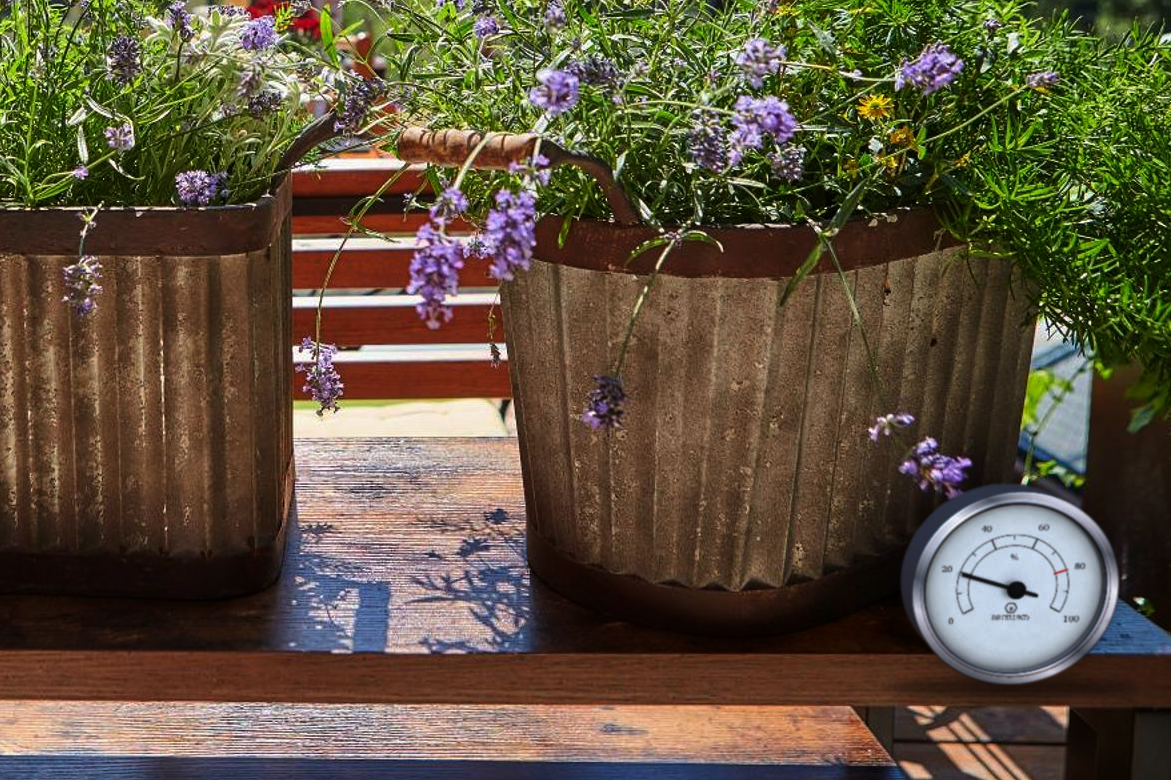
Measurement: 20 %
